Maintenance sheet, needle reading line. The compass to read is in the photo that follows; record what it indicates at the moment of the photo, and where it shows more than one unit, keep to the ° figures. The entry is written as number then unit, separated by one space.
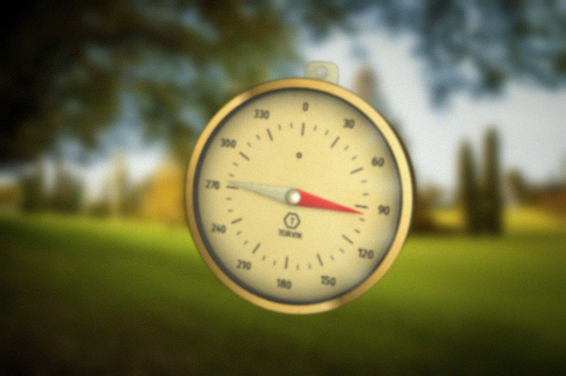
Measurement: 95 °
